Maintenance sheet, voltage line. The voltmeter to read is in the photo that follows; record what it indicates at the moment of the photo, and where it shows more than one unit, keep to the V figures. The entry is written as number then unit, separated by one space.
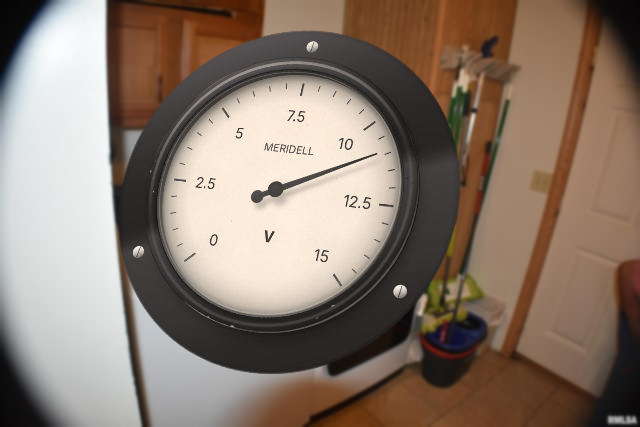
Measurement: 11 V
